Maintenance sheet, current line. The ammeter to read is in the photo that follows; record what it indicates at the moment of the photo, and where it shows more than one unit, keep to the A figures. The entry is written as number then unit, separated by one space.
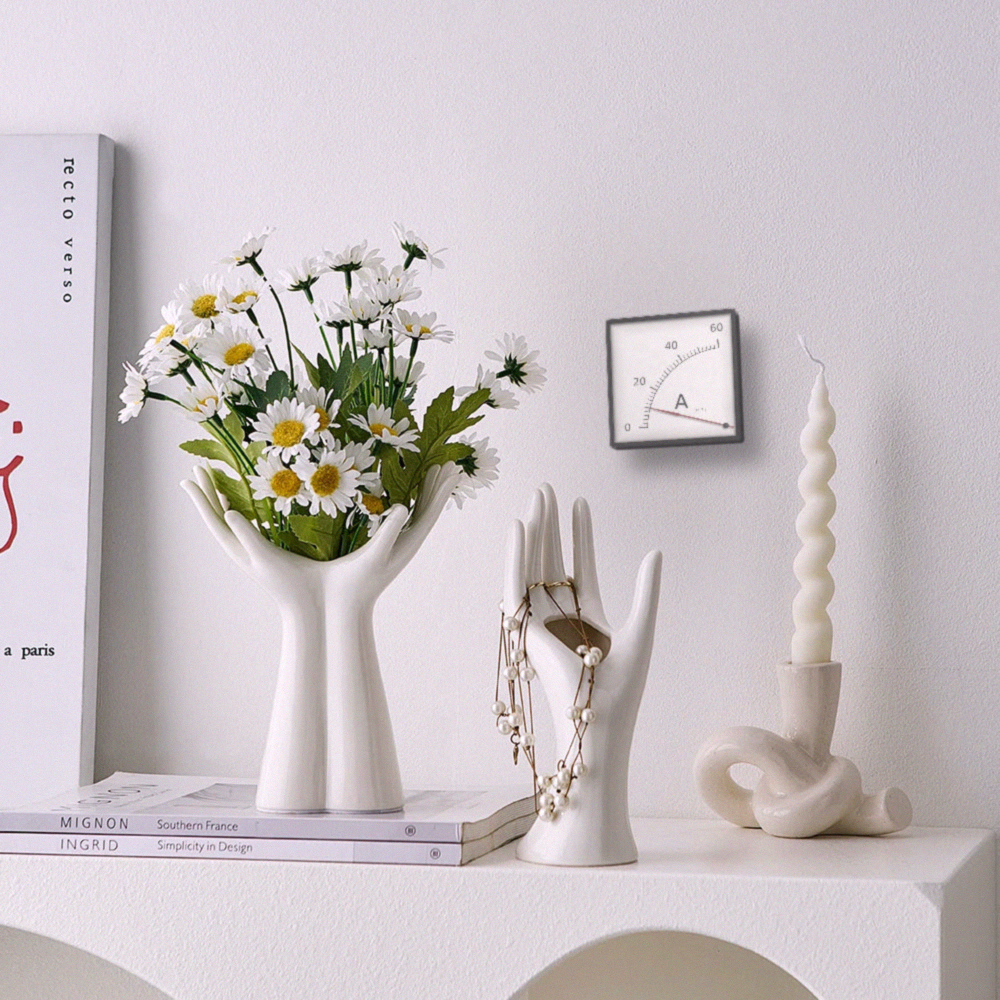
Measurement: 10 A
